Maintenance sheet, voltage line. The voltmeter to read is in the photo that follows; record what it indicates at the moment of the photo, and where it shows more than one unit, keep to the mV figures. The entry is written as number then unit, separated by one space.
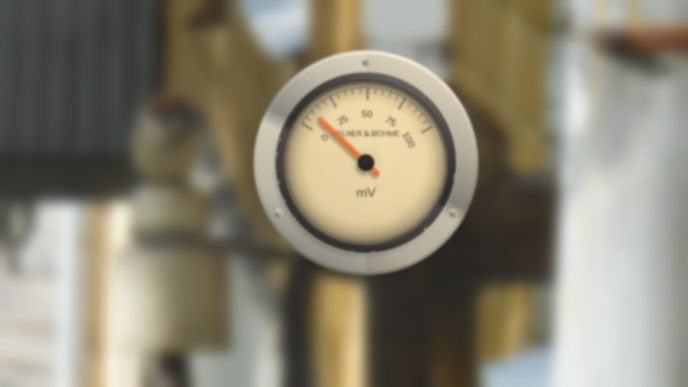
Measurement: 10 mV
